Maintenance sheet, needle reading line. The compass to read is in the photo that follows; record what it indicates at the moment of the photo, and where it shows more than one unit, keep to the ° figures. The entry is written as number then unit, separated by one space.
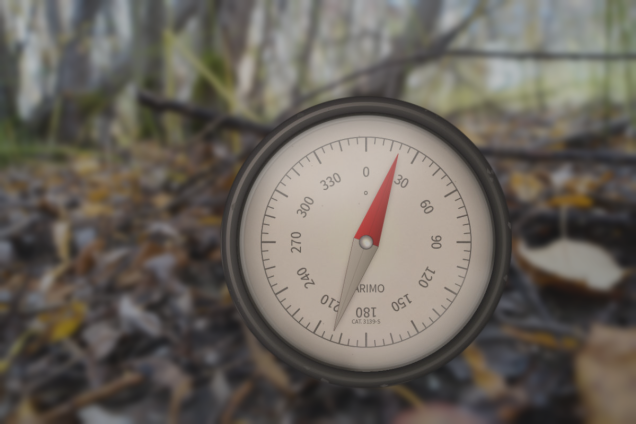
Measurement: 20 °
